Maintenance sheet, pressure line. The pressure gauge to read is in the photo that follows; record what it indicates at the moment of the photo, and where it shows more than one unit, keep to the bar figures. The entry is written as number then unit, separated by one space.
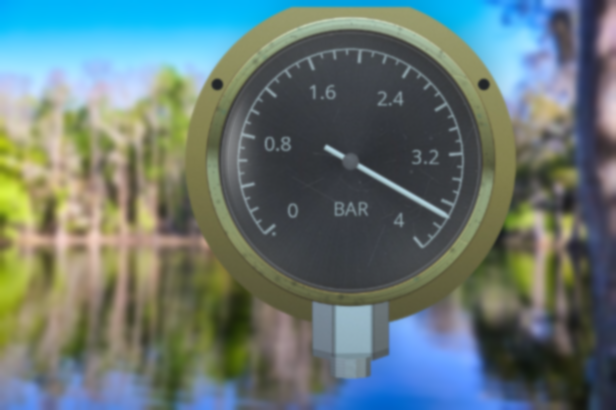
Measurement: 3.7 bar
